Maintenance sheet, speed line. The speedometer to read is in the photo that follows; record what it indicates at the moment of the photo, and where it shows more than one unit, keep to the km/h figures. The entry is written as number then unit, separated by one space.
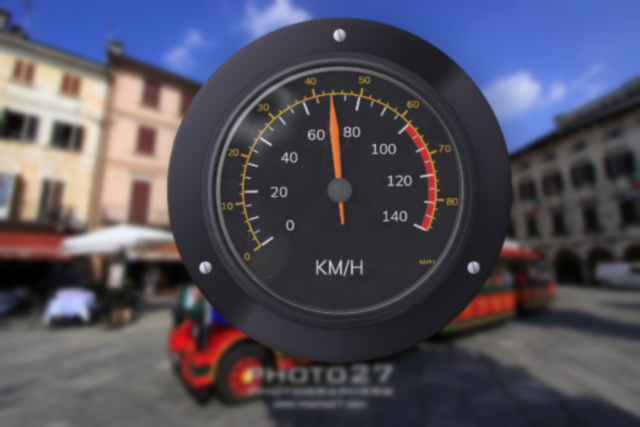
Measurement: 70 km/h
